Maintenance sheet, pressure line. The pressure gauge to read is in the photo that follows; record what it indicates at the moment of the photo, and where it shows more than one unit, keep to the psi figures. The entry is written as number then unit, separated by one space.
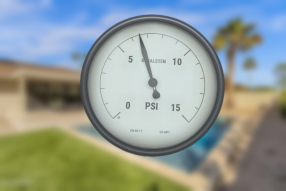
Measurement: 6.5 psi
